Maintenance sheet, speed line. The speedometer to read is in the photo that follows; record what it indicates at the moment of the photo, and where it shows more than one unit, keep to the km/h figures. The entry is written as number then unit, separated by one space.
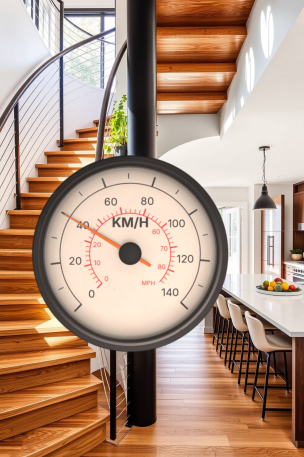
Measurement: 40 km/h
